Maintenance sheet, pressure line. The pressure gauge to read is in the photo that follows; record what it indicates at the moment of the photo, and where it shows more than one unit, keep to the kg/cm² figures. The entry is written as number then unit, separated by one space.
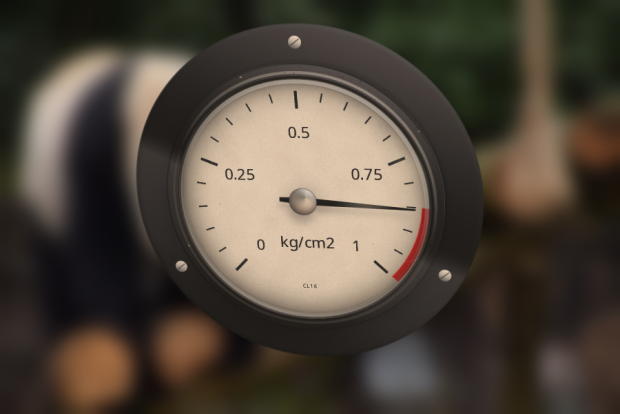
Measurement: 0.85 kg/cm²
